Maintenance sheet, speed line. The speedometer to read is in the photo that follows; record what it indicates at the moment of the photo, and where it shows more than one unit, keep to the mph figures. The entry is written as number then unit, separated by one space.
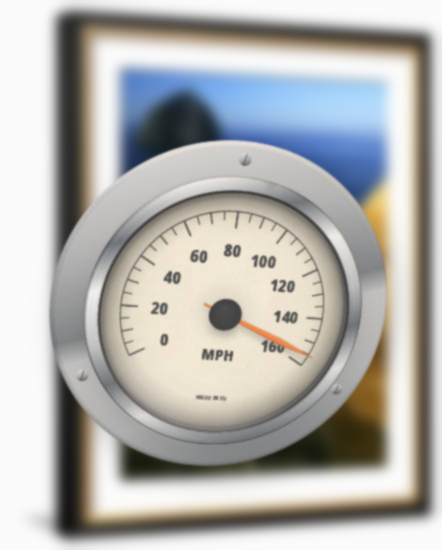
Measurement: 155 mph
